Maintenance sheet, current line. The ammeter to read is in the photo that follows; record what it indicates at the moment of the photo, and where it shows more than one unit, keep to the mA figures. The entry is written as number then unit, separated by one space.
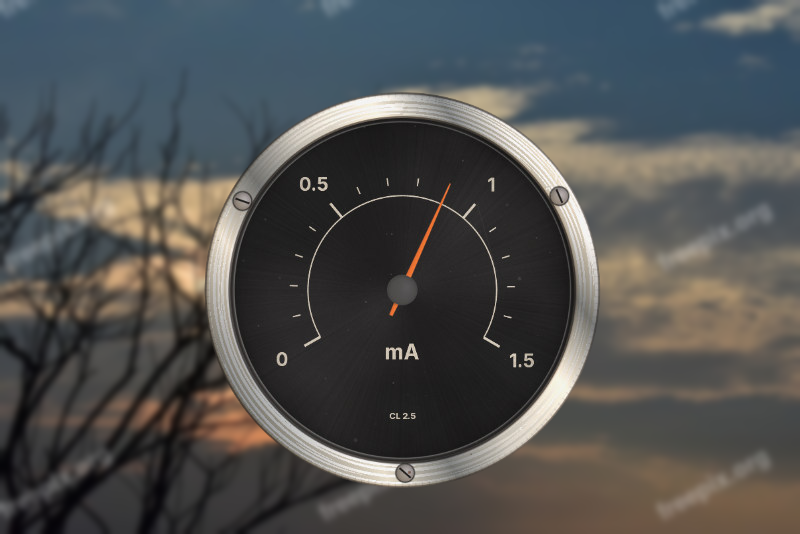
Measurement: 0.9 mA
